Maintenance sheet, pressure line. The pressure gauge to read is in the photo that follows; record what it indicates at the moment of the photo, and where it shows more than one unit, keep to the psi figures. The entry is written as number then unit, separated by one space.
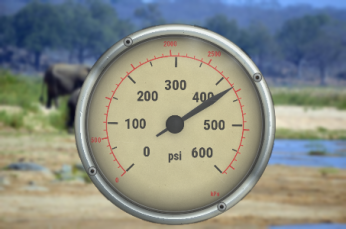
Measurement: 425 psi
